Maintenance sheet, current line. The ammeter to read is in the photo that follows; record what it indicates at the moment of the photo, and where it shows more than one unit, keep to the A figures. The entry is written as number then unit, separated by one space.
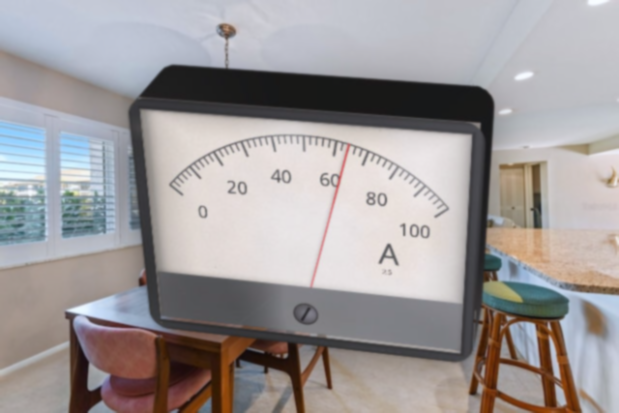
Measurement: 64 A
